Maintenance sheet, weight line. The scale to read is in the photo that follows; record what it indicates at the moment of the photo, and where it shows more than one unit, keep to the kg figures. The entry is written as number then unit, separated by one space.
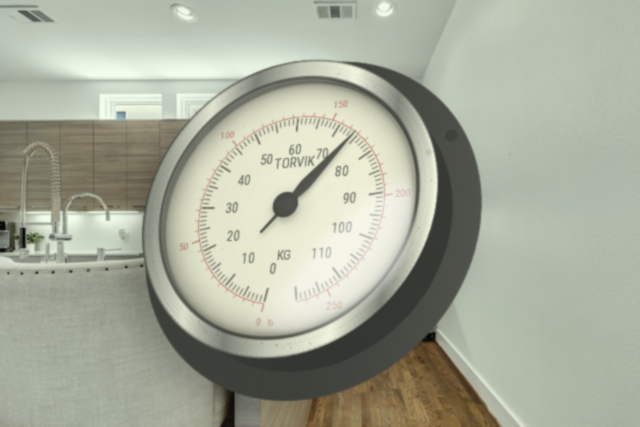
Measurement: 75 kg
